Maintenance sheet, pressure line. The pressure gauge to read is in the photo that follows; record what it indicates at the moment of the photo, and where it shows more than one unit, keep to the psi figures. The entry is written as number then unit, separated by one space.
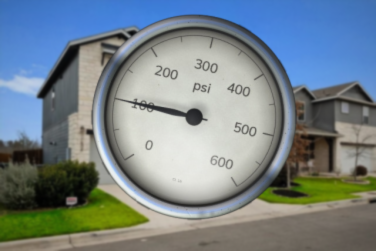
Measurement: 100 psi
